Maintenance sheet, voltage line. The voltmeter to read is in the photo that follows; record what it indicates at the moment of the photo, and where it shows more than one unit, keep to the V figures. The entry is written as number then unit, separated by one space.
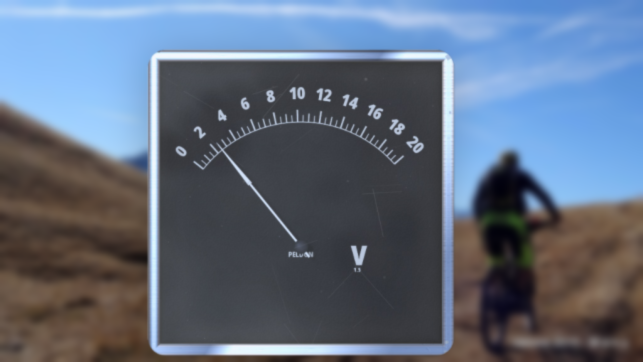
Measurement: 2.5 V
